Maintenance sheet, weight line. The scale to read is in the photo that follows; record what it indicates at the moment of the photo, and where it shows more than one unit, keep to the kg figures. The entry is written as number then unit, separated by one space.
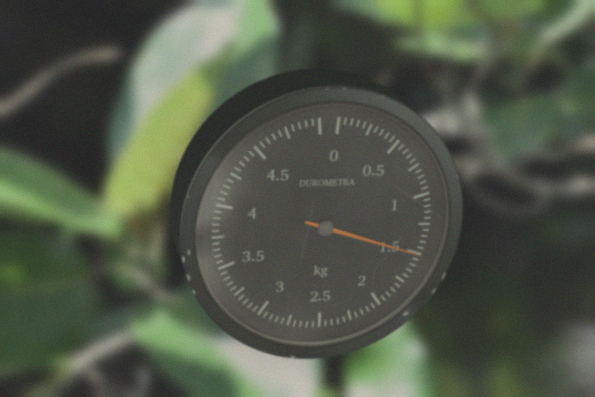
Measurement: 1.5 kg
